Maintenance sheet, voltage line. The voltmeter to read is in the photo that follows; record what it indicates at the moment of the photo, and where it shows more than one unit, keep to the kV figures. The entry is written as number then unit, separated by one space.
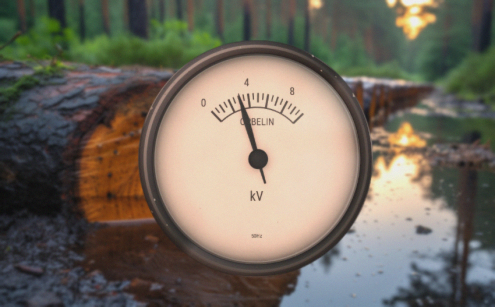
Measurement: 3 kV
